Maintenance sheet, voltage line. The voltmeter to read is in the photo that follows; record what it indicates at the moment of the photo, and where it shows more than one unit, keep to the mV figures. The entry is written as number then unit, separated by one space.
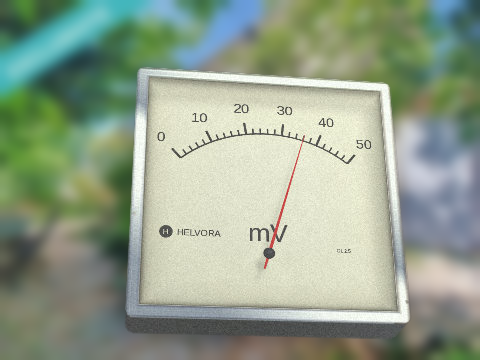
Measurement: 36 mV
